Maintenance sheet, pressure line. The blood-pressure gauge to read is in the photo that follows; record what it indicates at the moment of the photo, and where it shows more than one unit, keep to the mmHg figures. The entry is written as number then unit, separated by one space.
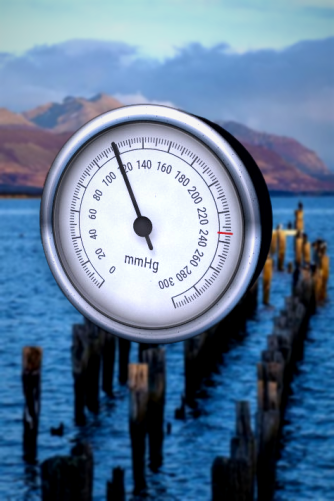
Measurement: 120 mmHg
